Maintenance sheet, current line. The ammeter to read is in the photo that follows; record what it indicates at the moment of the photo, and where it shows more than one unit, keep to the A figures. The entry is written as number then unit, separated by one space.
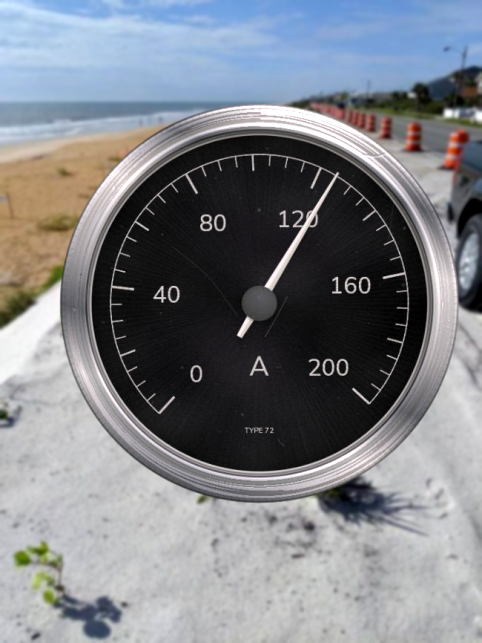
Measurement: 125 A
